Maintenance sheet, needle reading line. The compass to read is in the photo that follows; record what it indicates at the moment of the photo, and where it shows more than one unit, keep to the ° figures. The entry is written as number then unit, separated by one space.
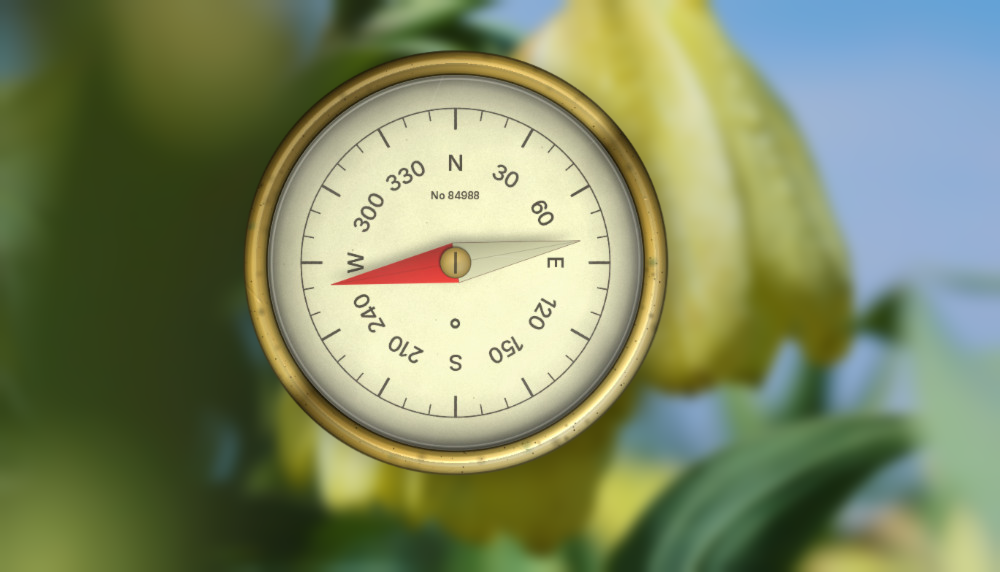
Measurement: 260 °
